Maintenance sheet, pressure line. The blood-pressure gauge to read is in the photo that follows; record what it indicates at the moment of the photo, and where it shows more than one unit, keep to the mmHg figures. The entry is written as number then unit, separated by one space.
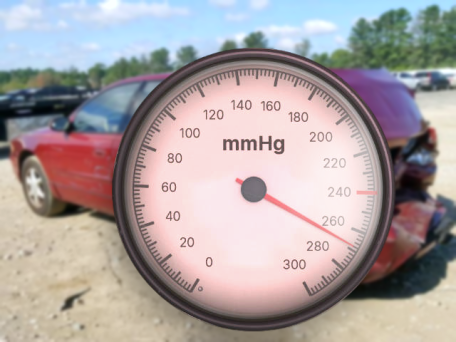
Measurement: 268 mmHg
